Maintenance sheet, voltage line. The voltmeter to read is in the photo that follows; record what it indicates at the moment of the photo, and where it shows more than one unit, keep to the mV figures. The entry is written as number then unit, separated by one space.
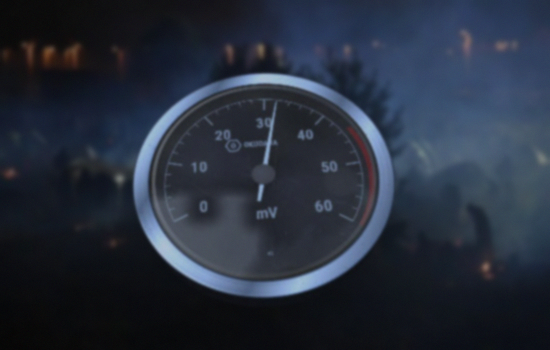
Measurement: 32 mV
